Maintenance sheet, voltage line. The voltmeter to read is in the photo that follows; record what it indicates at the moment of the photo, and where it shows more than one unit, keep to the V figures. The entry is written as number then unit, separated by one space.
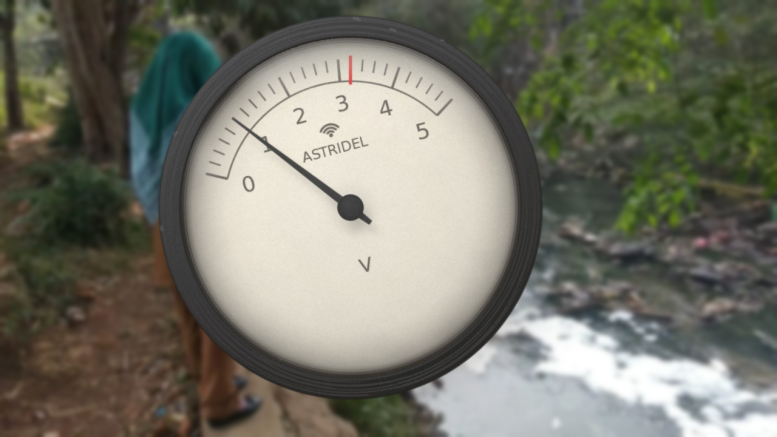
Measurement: 1 V
